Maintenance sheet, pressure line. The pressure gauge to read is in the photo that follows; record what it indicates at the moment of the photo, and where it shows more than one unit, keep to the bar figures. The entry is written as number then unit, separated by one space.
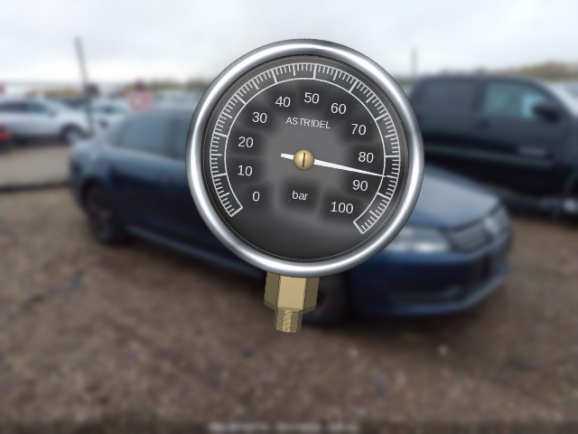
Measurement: 85 bar
